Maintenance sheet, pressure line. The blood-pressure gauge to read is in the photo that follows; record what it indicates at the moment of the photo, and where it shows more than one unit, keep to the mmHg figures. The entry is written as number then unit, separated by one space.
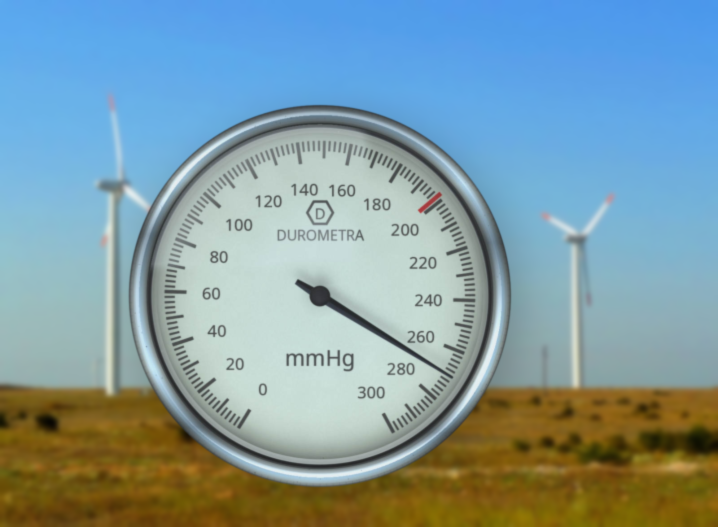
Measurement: 270 mmHg
